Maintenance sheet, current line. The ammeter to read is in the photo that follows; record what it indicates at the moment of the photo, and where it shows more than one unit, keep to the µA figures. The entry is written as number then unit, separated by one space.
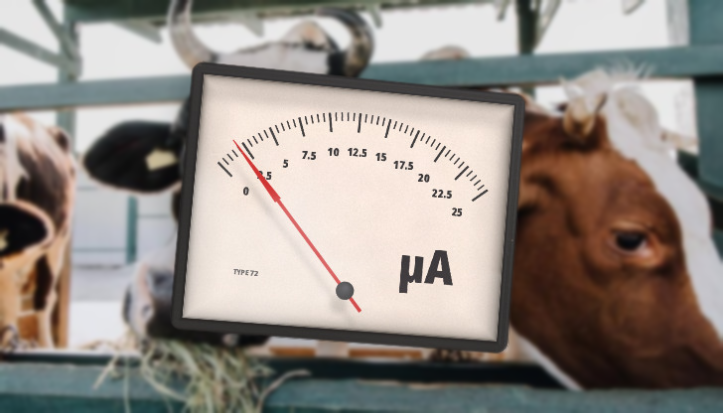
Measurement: 2 µA
